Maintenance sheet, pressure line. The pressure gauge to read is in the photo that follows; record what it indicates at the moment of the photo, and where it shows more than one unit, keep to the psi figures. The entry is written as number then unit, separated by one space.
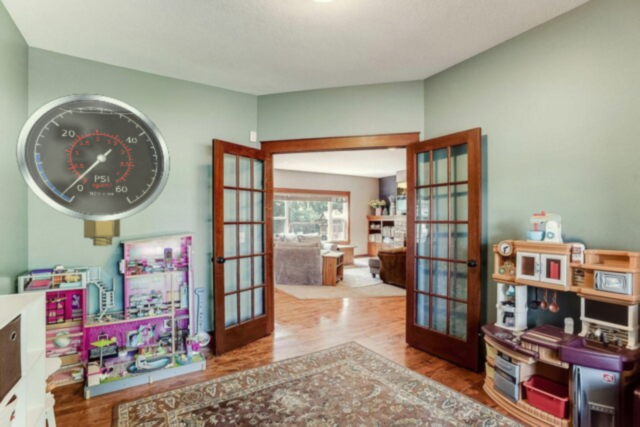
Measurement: 2 psi
